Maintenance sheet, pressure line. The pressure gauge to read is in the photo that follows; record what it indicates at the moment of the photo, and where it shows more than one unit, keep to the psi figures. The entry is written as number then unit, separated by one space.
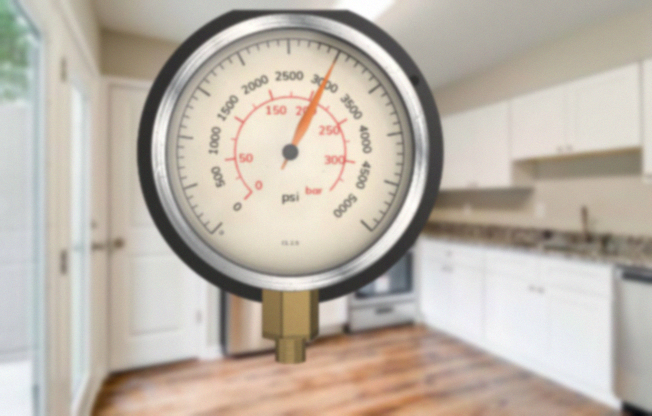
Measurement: 3000 psi
